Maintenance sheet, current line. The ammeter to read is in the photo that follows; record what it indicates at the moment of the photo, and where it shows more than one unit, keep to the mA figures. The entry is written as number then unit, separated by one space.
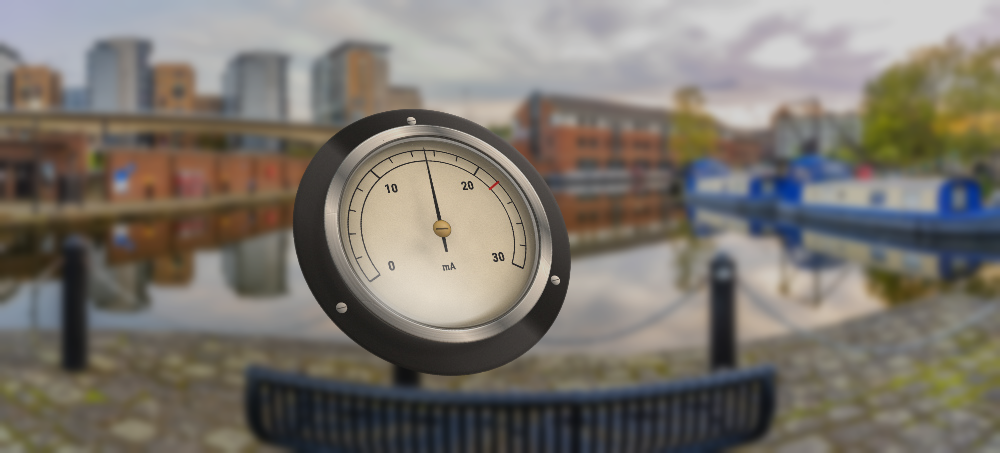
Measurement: 15 mA
